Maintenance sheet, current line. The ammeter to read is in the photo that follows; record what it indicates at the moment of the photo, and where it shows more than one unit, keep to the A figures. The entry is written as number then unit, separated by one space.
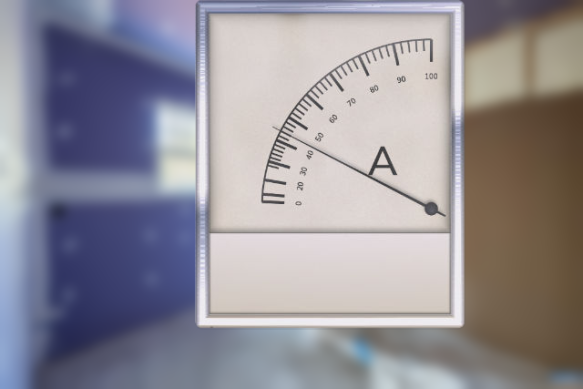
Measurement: 44 A
